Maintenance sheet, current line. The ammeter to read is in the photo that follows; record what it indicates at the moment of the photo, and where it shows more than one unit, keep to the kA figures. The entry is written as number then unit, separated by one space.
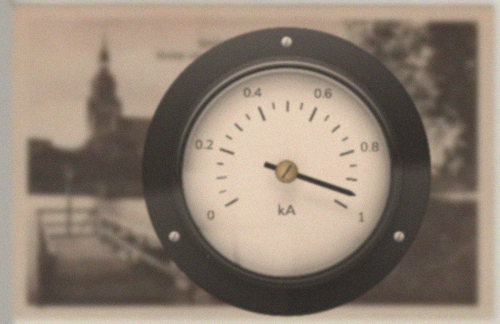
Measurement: 0.95 kA
